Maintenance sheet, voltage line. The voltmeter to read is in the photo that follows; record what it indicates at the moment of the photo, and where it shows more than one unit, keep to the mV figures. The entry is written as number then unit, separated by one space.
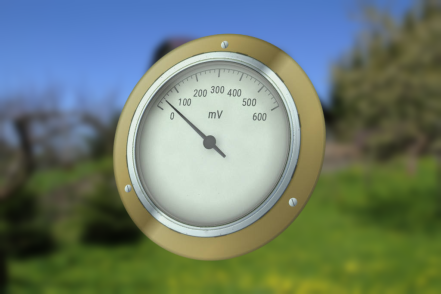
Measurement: 40 mV
